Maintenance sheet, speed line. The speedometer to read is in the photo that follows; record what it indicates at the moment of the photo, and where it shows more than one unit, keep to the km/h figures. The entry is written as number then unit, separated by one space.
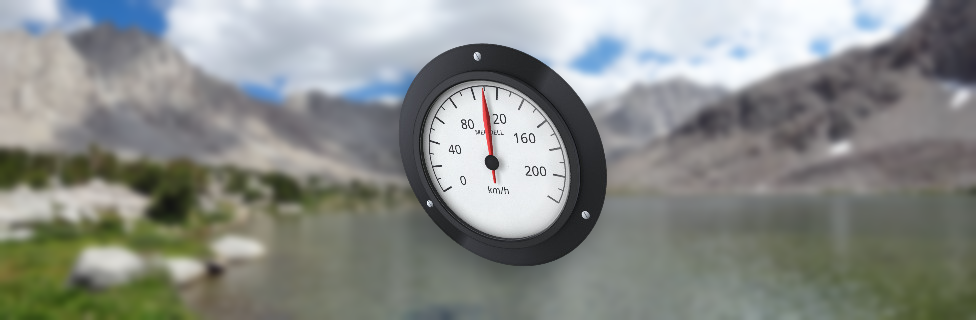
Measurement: 110 km/h
